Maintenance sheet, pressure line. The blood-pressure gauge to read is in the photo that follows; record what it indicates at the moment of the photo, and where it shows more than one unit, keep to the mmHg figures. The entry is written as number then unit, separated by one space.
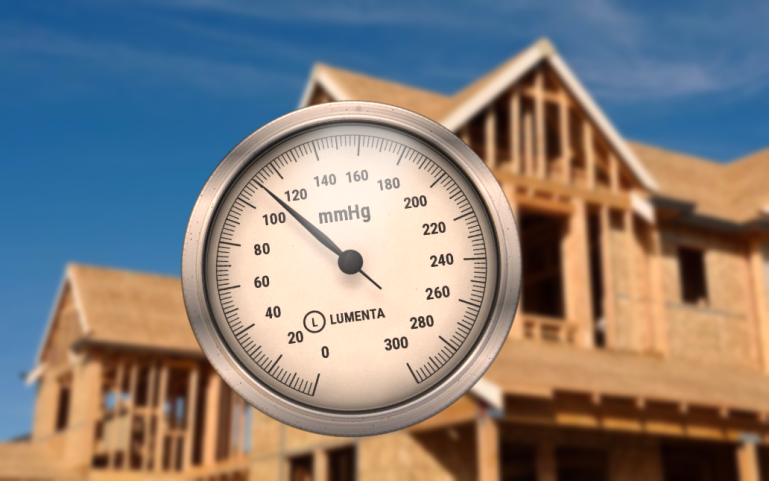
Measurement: 110 mmHg
